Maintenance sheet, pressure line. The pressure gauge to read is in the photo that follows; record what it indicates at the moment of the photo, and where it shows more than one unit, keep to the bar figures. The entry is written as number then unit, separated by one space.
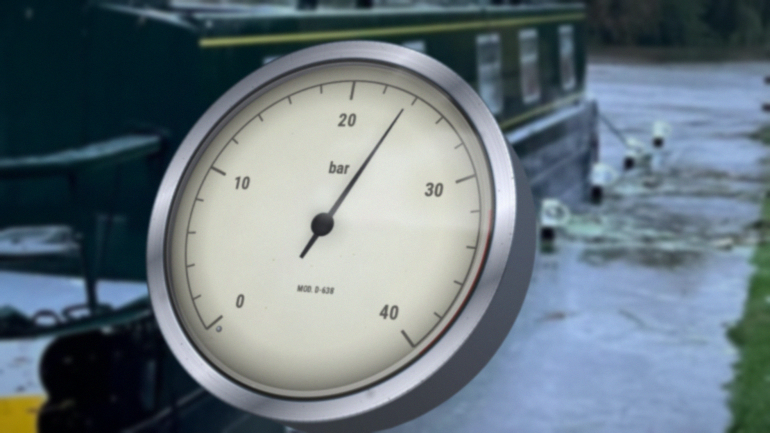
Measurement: 24 bar
